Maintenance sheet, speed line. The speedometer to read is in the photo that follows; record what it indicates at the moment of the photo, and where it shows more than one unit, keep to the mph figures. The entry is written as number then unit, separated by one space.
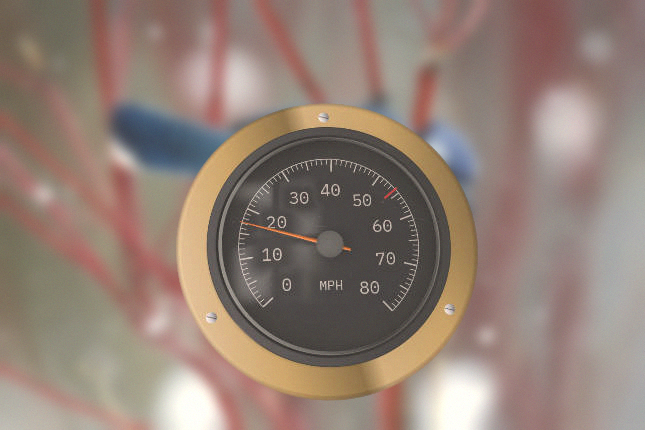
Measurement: 17 mph
